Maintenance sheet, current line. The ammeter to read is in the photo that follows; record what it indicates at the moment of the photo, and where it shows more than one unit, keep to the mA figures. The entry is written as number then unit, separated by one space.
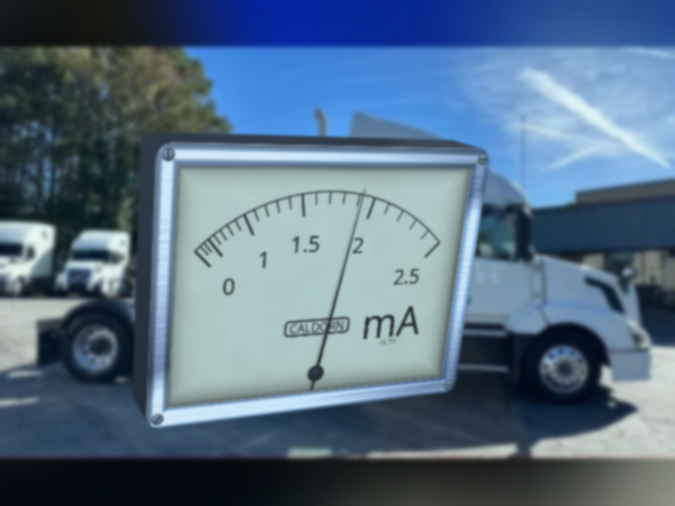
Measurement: 1.9 mA
